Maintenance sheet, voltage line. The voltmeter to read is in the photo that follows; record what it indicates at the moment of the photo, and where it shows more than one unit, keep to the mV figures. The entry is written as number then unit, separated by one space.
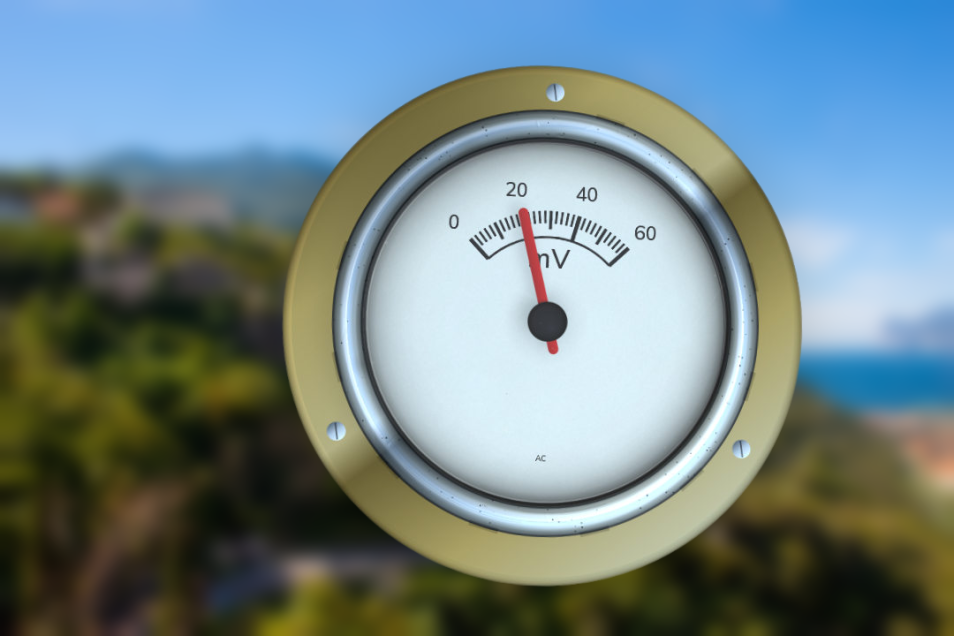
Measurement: 20 mV
